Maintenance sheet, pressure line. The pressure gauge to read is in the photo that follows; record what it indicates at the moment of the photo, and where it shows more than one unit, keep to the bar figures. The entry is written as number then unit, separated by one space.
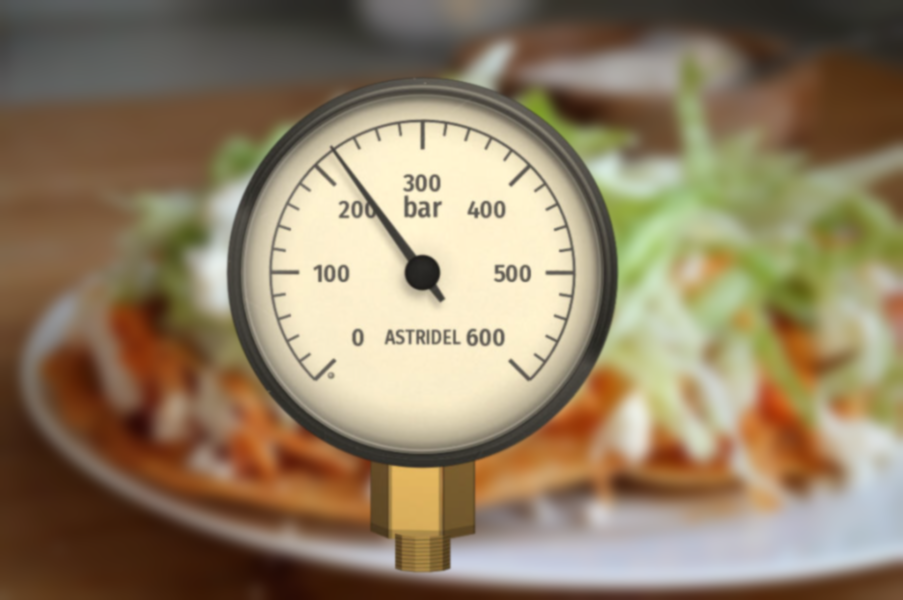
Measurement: 220 bar
